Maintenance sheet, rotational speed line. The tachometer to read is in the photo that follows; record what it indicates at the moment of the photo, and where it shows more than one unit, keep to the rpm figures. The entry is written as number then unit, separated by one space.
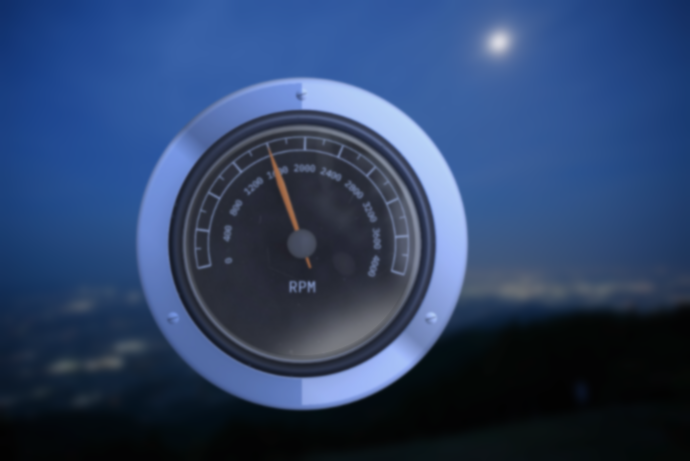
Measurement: 1600 rpm
